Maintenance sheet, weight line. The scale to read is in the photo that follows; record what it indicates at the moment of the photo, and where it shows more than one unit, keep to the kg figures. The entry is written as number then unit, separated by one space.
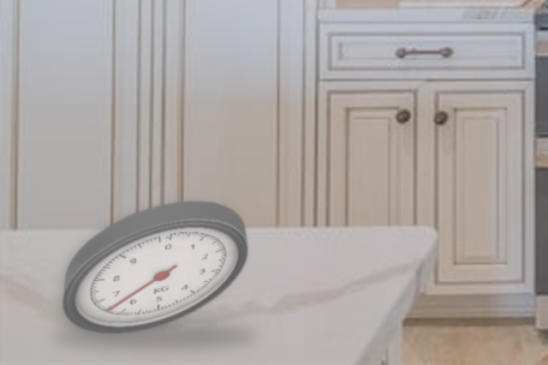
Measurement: 6.5 kg
